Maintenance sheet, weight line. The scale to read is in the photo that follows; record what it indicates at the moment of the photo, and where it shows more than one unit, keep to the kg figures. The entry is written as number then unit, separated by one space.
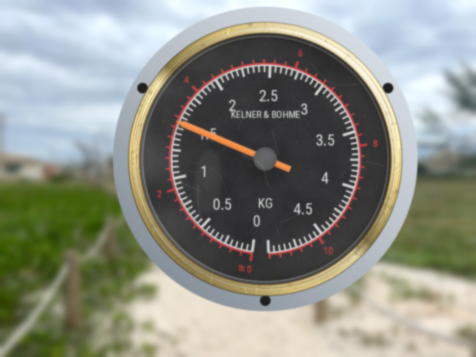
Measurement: 1.5 kg
